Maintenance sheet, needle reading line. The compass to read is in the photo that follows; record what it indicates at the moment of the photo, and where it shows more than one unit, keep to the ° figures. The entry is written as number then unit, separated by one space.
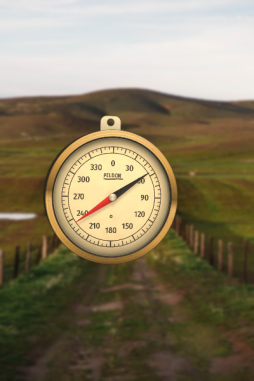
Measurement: 235 °
